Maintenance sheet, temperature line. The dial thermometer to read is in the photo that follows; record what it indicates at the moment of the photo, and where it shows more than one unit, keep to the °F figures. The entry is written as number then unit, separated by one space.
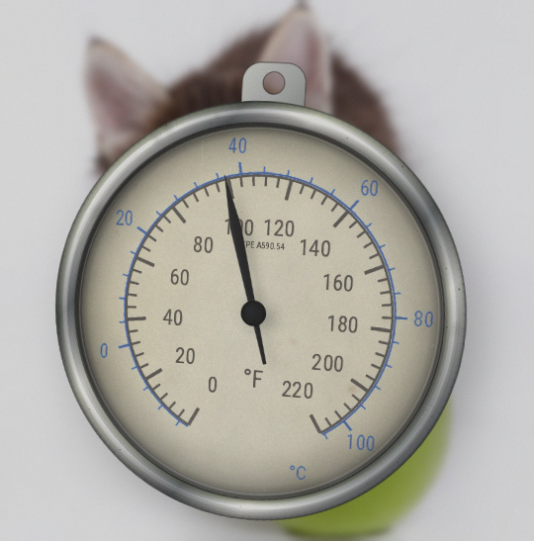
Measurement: 100 °F
